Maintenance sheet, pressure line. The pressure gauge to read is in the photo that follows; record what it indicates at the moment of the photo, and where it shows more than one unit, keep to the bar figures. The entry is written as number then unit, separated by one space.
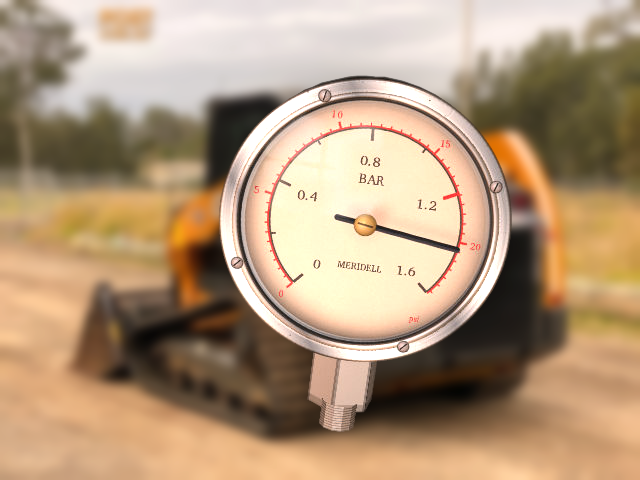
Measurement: 1.4 bar
